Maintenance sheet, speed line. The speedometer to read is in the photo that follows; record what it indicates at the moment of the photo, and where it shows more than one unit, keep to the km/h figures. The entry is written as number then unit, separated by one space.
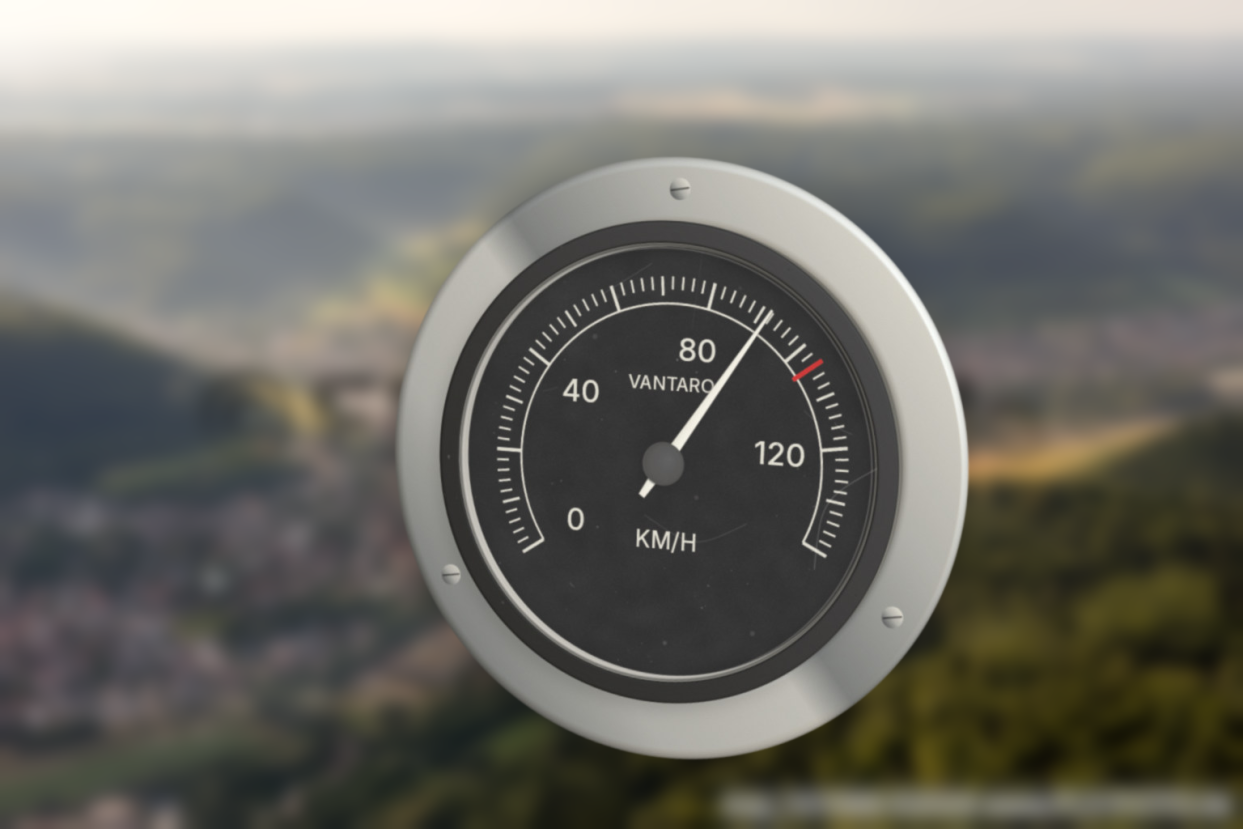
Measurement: 92 km/h
